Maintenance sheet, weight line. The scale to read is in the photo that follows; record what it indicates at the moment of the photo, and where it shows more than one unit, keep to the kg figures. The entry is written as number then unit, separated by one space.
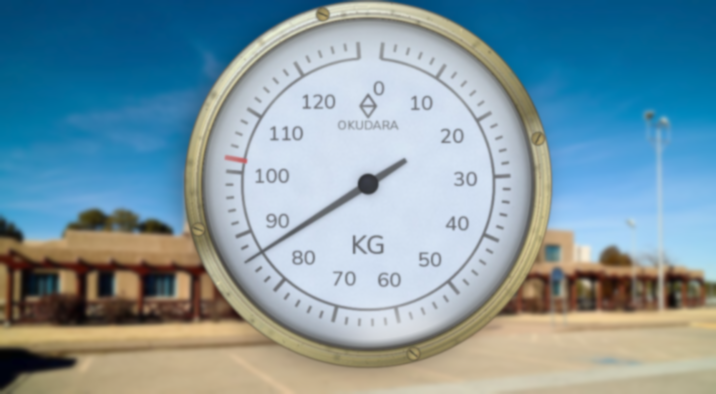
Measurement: 86 kg
